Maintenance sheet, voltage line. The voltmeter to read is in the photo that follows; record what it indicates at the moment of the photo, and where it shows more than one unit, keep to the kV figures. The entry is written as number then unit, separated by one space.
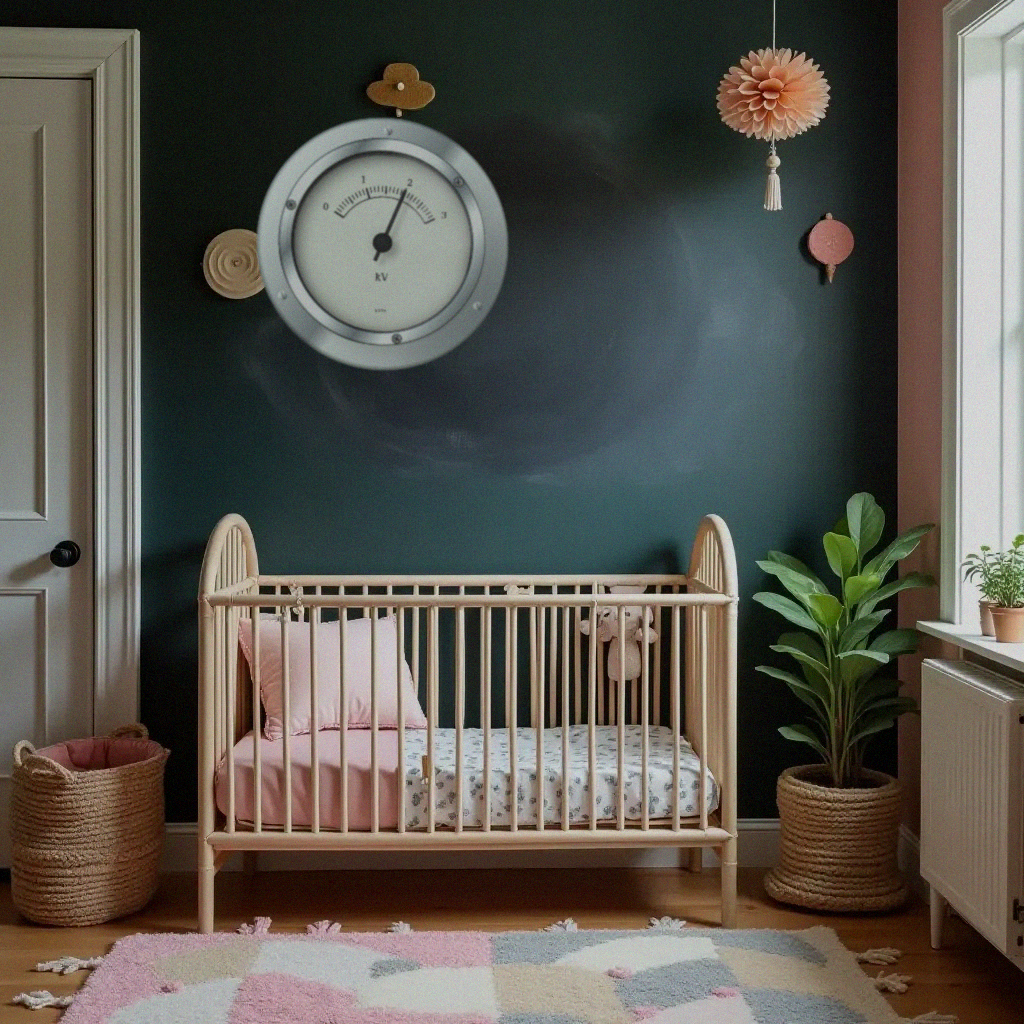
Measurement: 2 kV
